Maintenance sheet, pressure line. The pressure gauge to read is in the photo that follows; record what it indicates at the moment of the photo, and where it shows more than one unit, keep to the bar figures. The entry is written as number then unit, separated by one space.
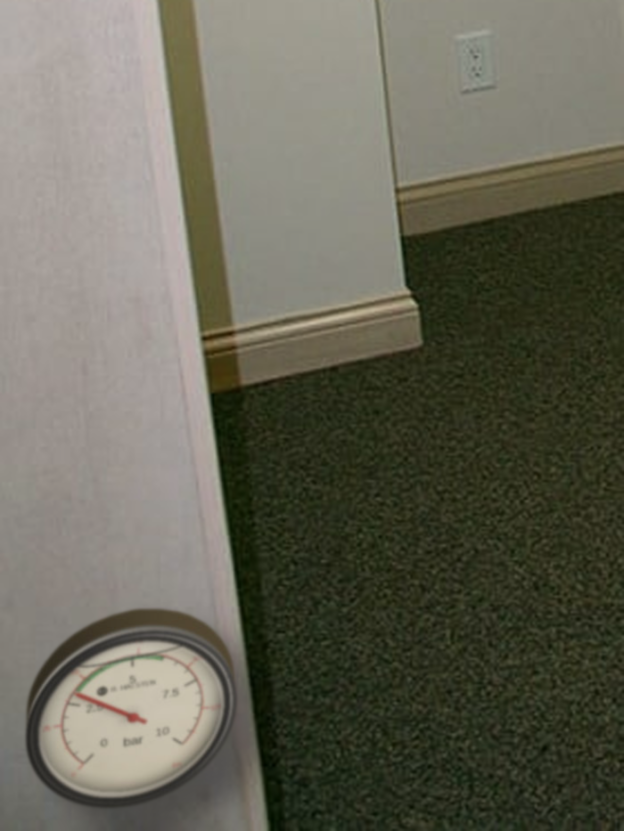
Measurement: 3 bar
